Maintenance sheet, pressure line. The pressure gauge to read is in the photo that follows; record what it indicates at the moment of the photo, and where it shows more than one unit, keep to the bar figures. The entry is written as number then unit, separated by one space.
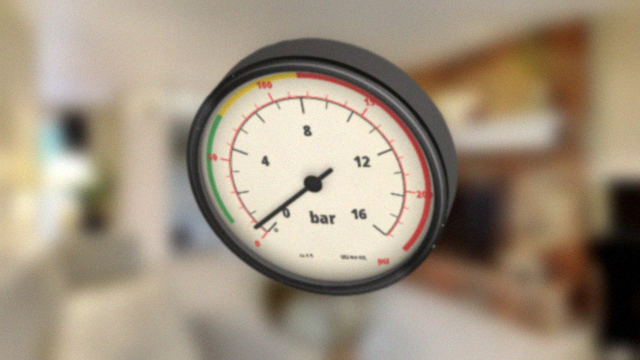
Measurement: 0.5 bar
